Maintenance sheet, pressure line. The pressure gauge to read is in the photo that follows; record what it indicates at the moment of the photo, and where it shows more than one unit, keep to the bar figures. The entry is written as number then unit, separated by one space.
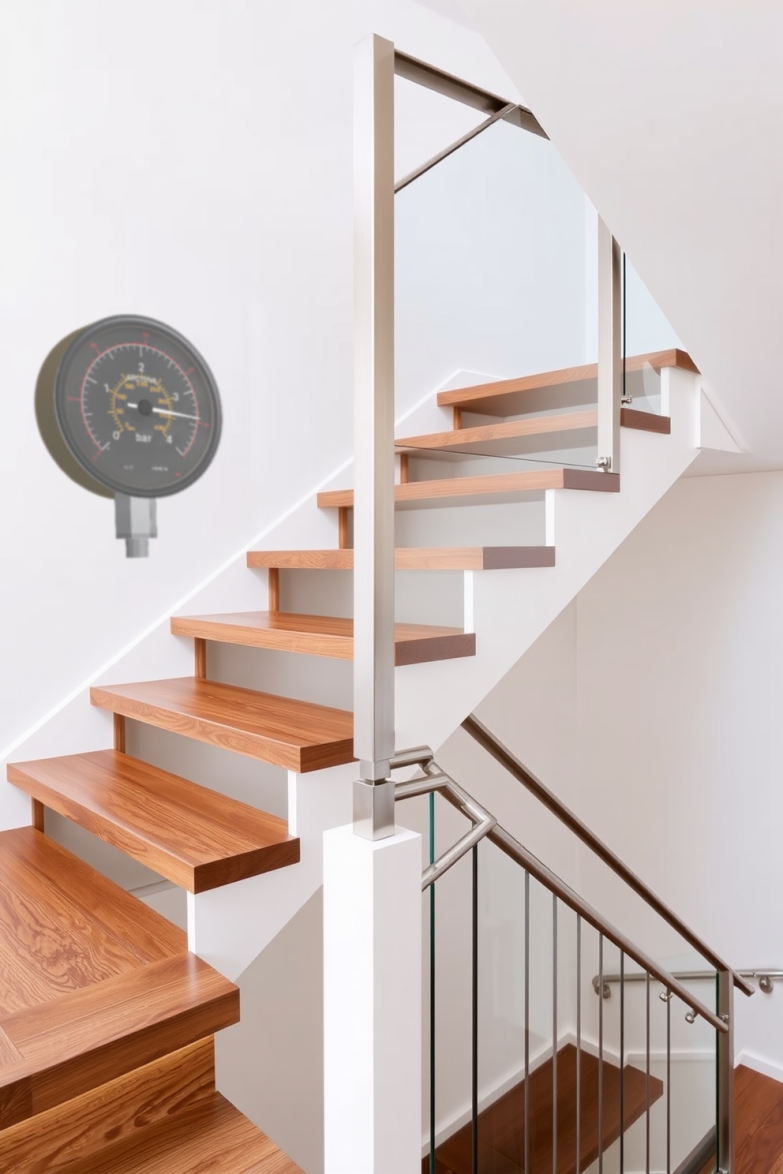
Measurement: 3.4 bar
